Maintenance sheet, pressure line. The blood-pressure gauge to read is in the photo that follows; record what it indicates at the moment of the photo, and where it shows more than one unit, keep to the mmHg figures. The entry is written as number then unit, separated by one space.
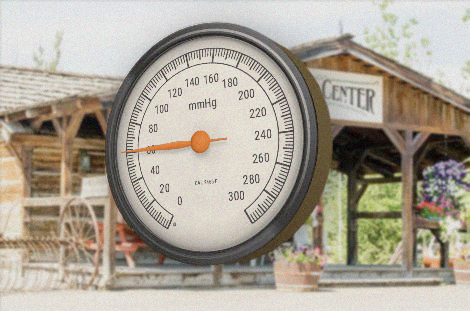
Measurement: 60 mmHg
